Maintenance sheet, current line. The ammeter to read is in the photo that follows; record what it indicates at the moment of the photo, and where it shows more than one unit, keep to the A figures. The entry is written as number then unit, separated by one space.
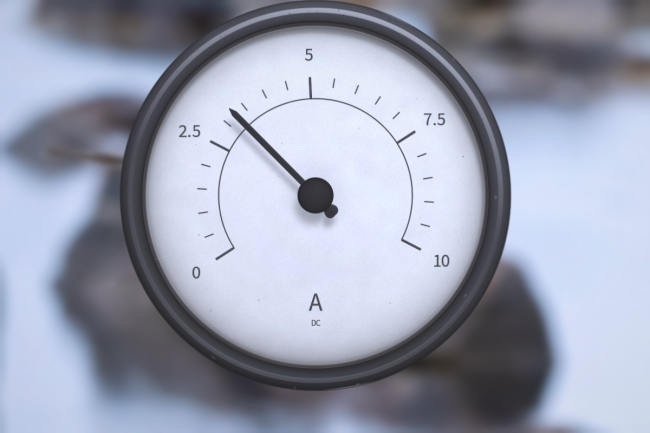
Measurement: 3.25 A
